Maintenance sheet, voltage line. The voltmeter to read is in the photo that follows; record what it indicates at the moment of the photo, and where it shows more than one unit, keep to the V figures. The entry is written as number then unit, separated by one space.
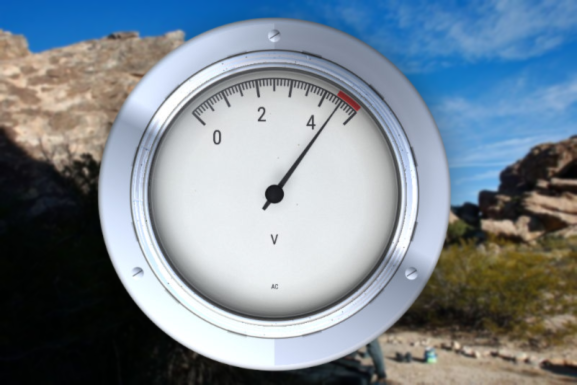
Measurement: 4.5 V
